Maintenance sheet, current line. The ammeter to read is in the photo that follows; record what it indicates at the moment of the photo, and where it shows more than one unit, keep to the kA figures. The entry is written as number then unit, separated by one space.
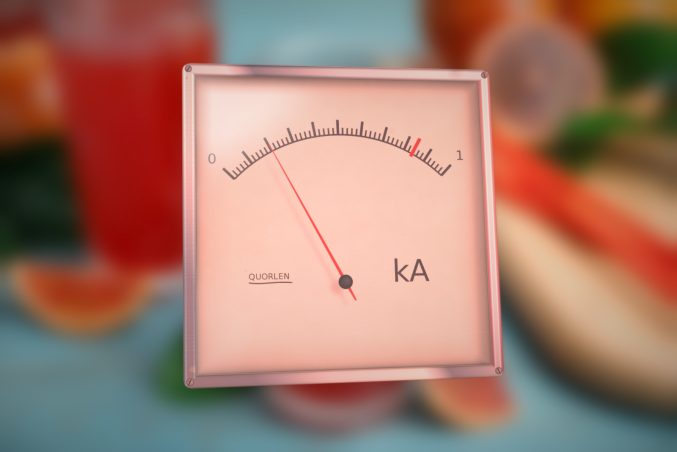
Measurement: 0.2 kA
